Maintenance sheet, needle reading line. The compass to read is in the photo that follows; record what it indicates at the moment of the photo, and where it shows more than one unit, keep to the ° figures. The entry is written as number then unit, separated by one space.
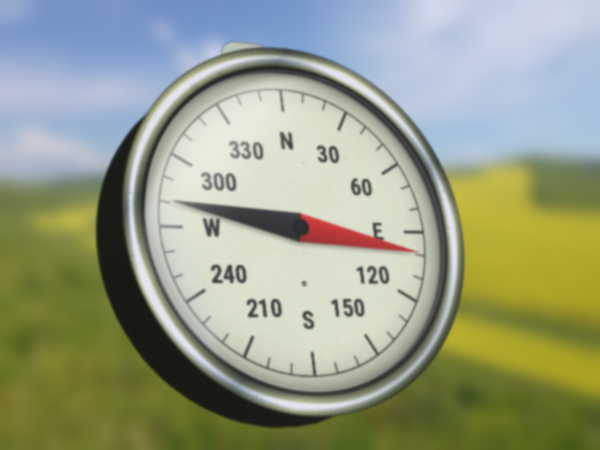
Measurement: 100 °
